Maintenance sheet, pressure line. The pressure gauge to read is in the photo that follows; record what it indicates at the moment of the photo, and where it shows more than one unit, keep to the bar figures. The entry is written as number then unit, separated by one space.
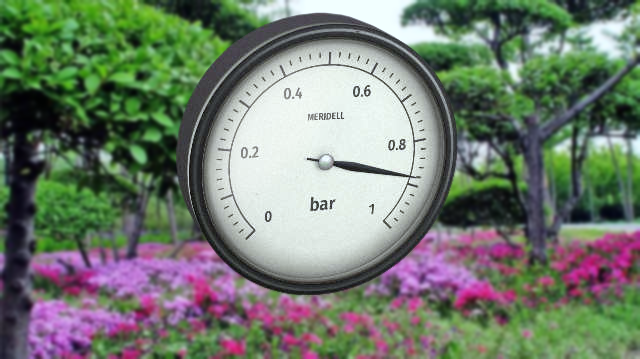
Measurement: 0.88 bar
